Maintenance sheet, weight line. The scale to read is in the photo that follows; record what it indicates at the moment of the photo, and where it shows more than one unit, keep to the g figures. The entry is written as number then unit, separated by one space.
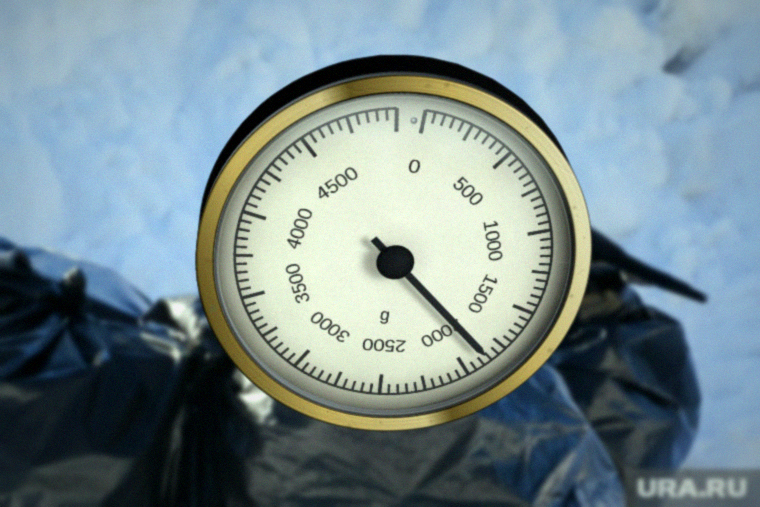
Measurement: 1850 g
